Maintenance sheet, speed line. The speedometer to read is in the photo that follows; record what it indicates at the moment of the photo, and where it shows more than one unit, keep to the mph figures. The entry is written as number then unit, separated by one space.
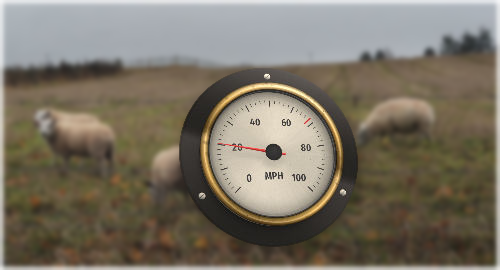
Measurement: 20 mph
